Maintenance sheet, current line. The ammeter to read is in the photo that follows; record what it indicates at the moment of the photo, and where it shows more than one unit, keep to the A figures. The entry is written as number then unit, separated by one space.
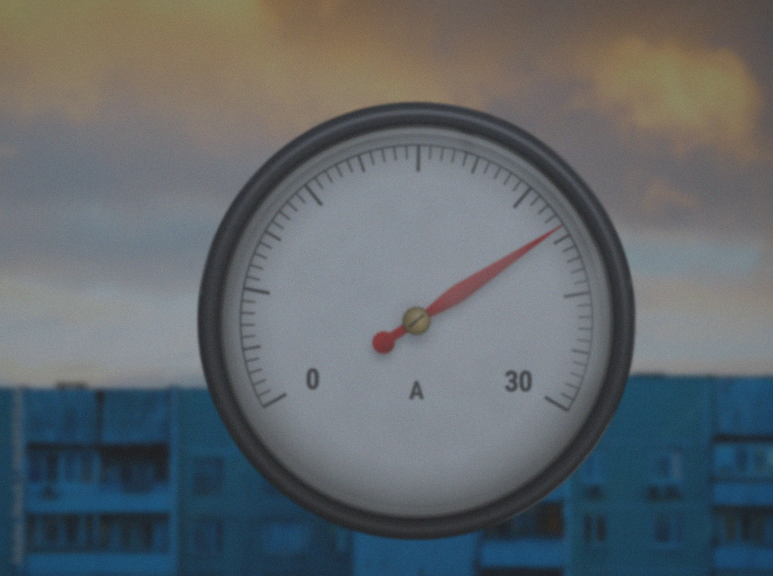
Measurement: 22 A
